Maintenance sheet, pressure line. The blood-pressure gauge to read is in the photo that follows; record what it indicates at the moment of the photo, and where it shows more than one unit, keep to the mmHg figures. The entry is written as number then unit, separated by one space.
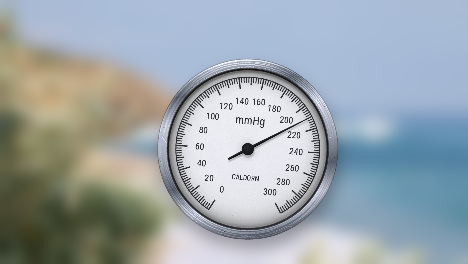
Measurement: 210 mmHg
